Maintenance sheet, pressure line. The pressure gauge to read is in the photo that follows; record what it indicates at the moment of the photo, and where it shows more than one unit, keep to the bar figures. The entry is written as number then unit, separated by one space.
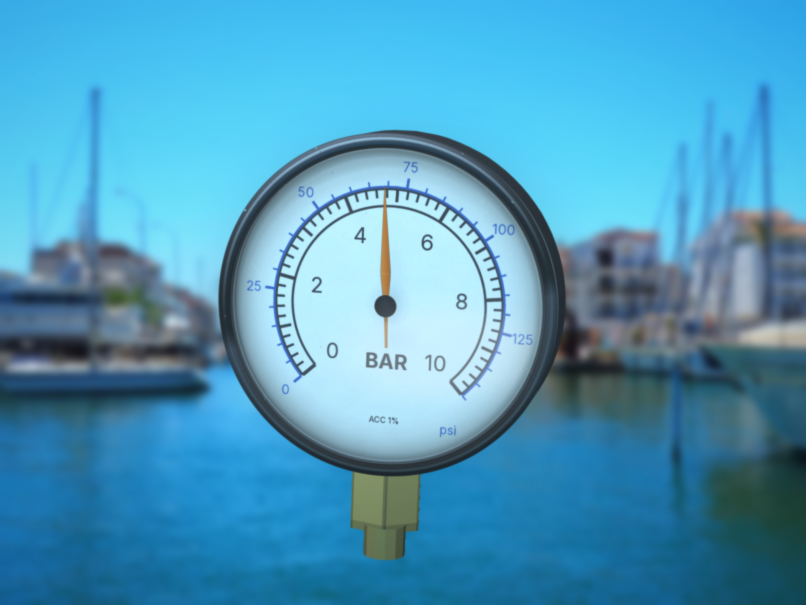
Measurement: 4.8 bar
